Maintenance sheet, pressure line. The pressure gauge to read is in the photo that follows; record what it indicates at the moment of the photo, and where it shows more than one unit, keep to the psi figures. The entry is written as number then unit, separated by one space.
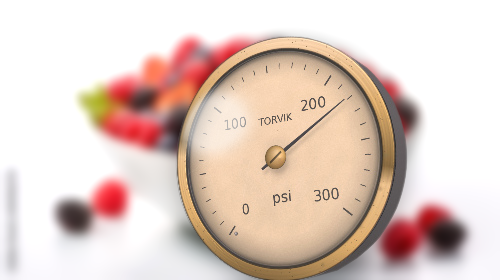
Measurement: 220 psi
